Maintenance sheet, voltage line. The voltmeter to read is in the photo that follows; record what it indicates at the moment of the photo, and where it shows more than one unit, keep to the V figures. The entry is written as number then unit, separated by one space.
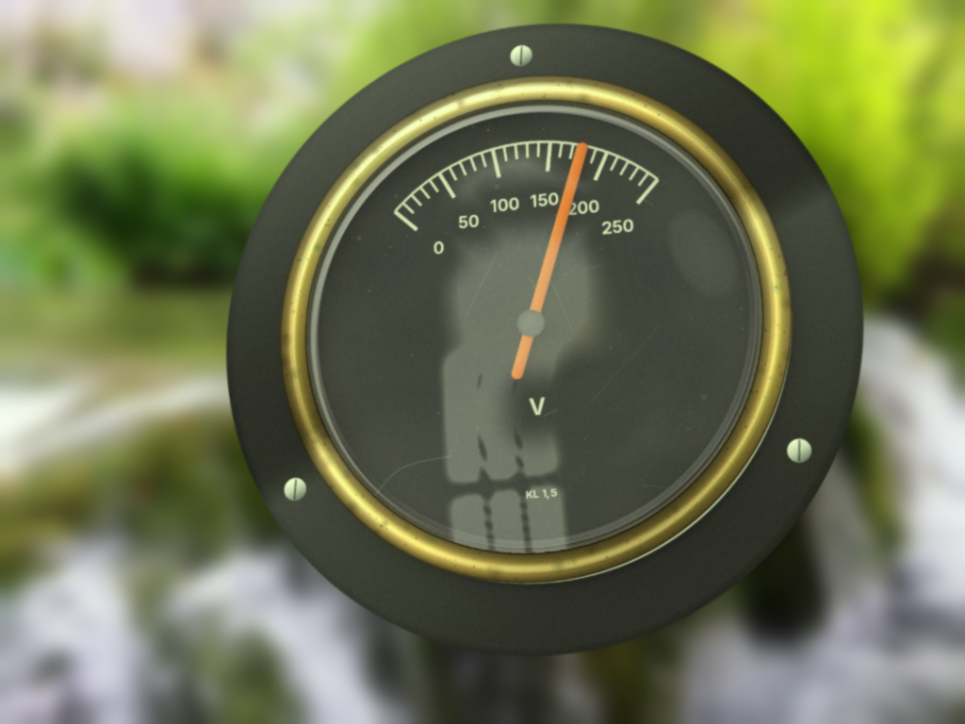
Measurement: 180 V
